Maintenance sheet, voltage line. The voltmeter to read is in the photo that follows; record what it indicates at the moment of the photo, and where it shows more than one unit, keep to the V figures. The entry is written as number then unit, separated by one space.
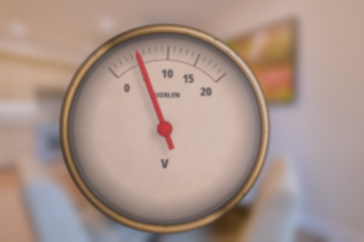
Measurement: 5 V
